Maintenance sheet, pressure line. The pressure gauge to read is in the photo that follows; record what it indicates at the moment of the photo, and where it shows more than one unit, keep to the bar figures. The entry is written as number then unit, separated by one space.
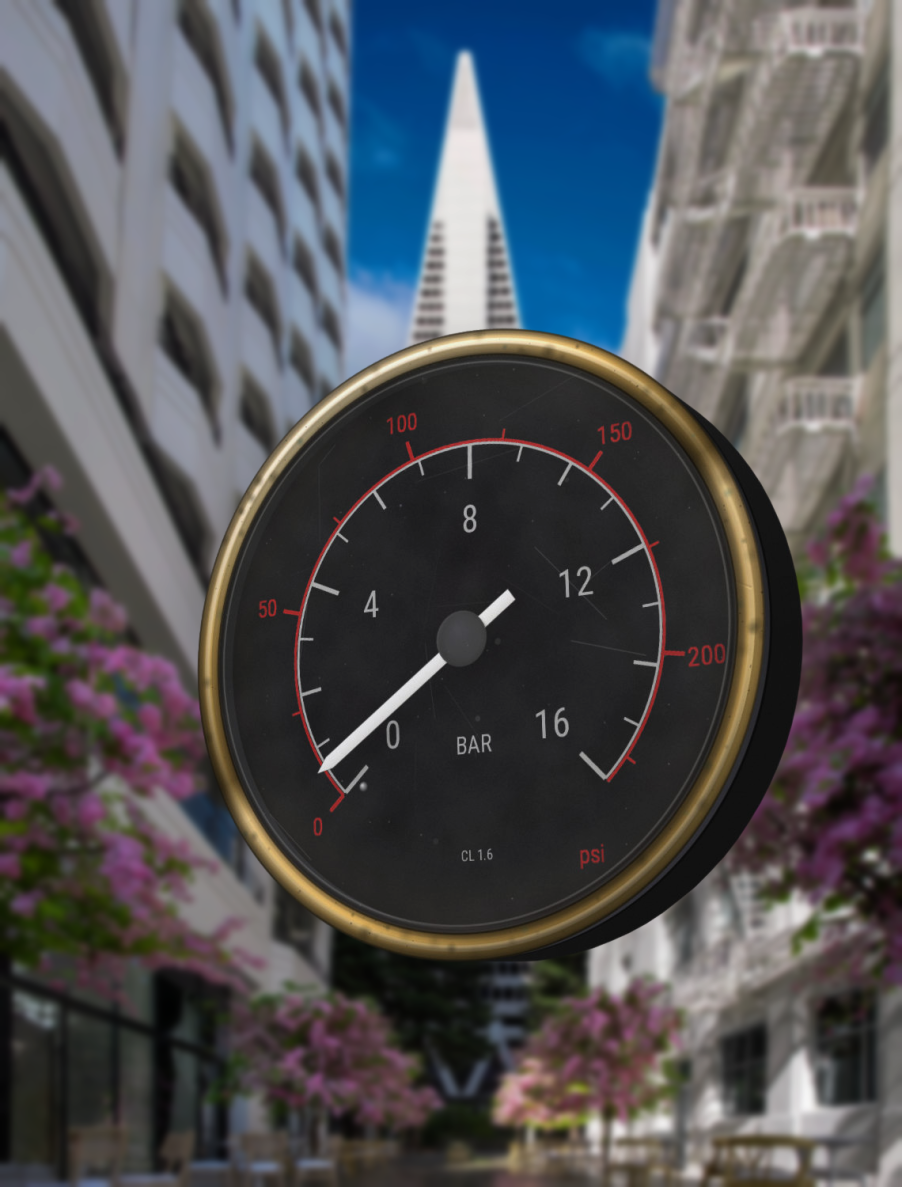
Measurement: 0.5 bar
